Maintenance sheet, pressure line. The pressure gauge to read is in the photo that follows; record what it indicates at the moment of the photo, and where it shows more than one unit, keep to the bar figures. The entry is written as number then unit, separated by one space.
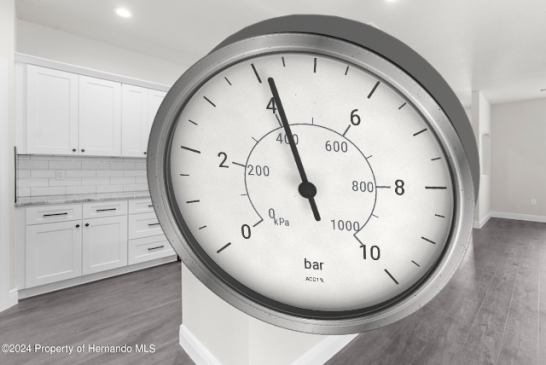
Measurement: 4.25 bar
